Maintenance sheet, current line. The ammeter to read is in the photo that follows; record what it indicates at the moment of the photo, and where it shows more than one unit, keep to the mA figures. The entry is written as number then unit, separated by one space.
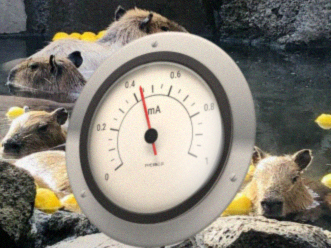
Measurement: 0.45 mA
